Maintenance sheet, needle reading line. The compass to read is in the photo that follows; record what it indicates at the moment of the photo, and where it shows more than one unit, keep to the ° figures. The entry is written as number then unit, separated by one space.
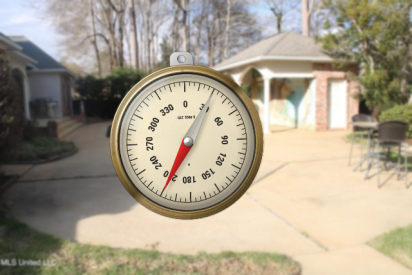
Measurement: 210 °
